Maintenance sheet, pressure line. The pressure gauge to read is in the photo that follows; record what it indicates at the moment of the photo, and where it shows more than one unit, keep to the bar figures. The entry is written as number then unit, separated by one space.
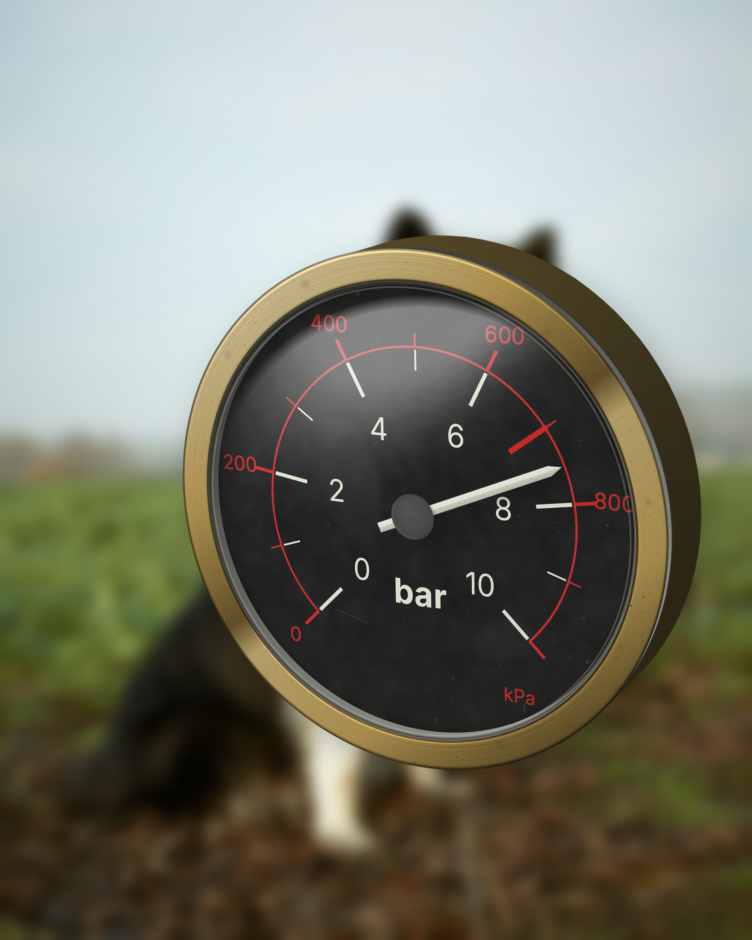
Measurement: 7.5 bar
